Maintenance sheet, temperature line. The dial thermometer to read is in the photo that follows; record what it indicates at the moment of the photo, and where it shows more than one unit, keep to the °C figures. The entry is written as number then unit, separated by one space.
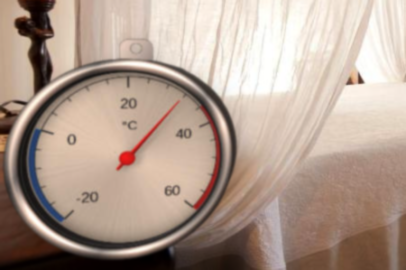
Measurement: 32 °C
